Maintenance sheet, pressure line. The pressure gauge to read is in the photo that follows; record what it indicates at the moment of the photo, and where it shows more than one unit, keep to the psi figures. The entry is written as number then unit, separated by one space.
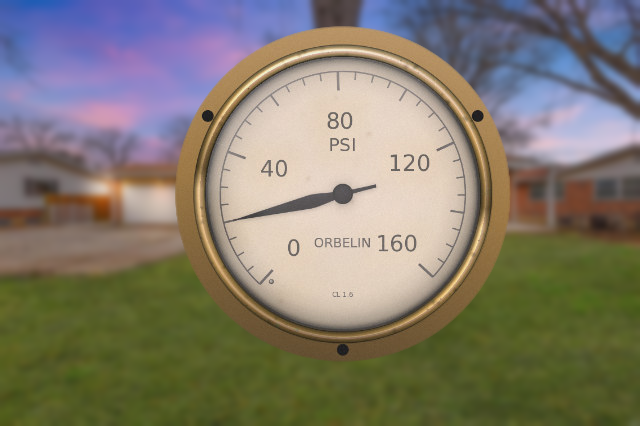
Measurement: 20 psi
